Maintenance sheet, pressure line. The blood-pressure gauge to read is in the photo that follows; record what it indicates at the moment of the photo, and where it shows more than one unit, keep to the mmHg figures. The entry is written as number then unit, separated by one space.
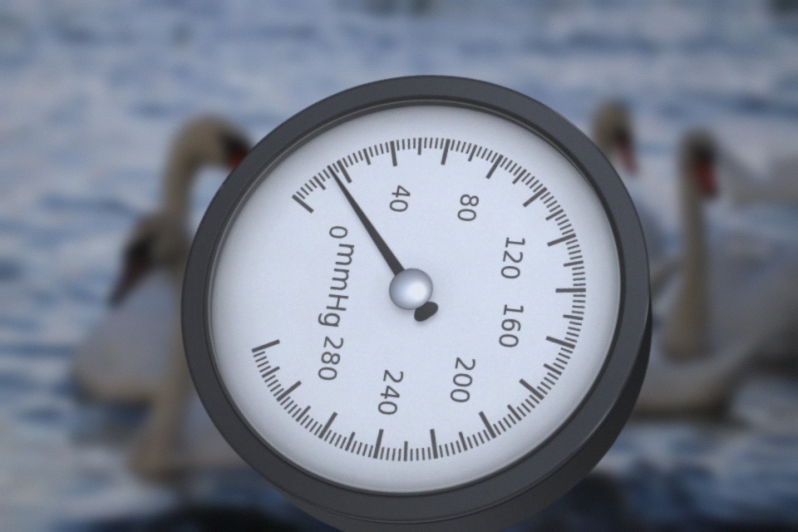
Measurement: 16 mmHg
